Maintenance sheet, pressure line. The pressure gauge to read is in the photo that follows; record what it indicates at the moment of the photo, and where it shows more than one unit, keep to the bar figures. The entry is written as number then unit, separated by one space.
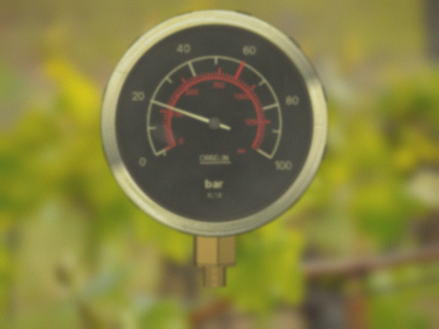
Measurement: 20 bar
